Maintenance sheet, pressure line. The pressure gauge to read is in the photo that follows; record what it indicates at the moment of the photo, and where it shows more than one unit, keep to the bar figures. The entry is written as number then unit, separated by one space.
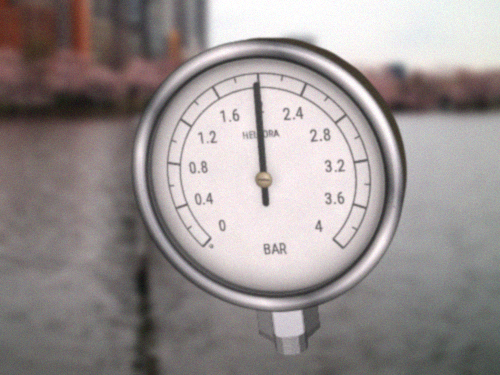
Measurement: 2 bar
